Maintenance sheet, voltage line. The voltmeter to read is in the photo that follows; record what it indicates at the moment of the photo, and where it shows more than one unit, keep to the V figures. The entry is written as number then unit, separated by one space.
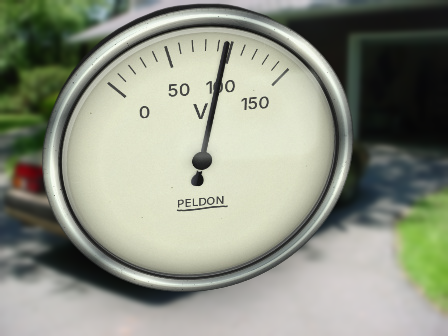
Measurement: 95 V
